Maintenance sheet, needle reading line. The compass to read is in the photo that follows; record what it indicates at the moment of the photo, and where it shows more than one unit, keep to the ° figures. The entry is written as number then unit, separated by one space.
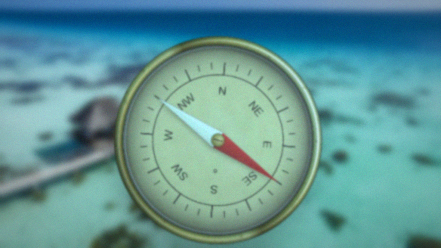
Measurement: 120 °
